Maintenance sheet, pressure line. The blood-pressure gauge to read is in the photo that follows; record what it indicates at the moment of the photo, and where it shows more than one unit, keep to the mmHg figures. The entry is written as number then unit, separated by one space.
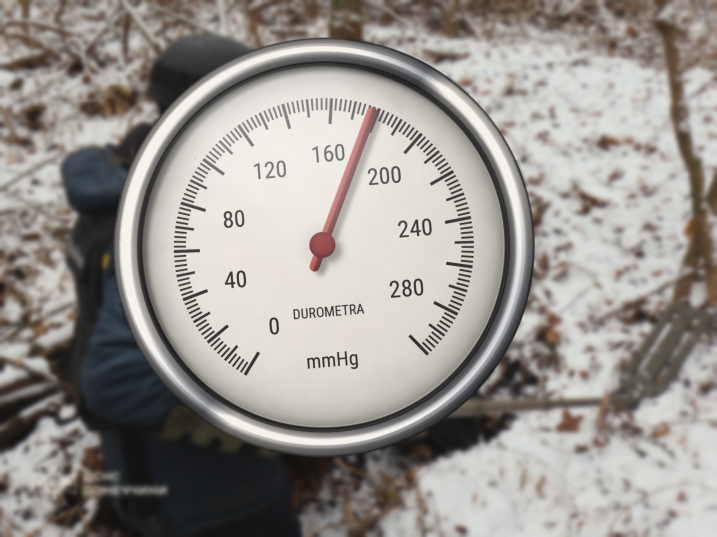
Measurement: 178 mmHg
